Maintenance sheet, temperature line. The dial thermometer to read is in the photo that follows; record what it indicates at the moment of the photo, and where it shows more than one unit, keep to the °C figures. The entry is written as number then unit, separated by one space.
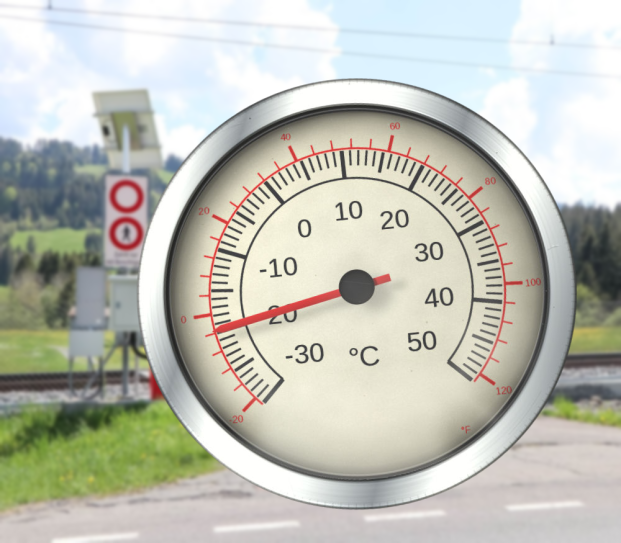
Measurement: -20 °C
